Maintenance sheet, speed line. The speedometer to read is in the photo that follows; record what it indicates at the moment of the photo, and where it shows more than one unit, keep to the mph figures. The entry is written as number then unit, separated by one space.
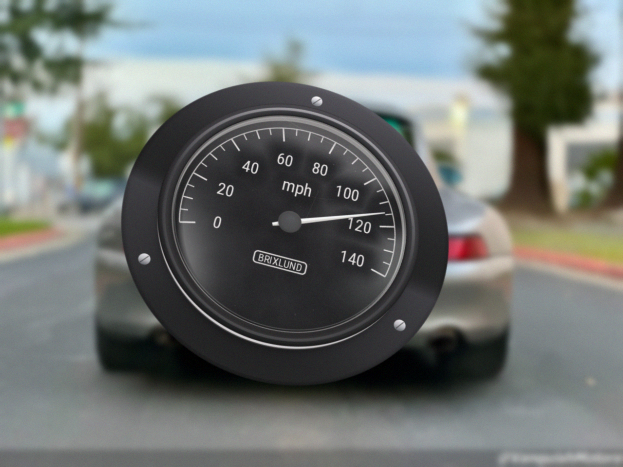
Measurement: 115 mph
